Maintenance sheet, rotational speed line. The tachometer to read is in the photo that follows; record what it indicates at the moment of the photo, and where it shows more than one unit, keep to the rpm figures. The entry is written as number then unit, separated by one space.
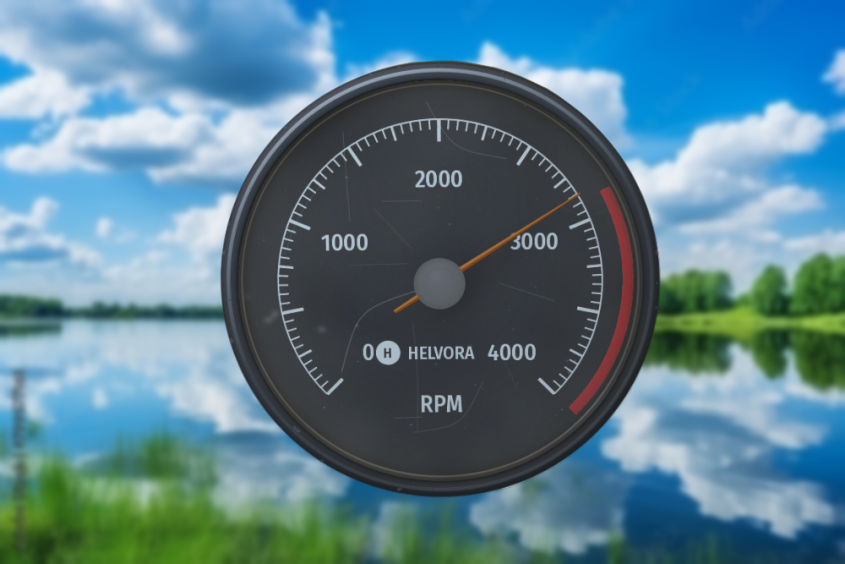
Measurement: 2850 rpm
